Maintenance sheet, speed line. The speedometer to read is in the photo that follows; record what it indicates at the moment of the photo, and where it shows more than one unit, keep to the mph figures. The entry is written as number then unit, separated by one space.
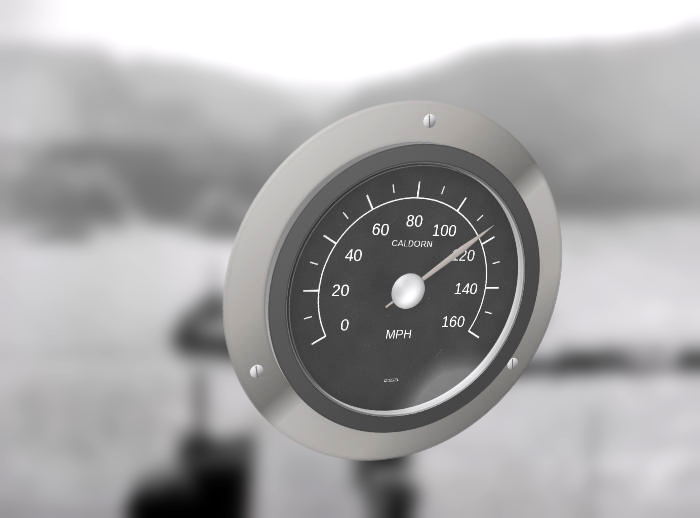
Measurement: 115 mph
